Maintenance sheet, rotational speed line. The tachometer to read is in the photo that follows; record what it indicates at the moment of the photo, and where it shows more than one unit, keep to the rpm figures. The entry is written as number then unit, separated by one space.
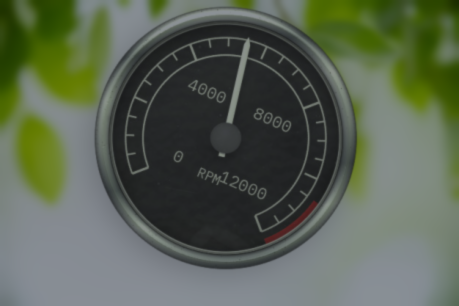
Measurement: 5500 rpm
